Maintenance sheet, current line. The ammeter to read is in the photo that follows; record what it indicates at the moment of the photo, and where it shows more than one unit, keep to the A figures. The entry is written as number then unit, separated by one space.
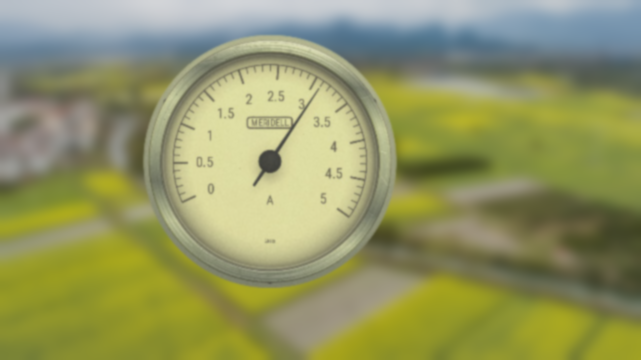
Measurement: 3.1 A
